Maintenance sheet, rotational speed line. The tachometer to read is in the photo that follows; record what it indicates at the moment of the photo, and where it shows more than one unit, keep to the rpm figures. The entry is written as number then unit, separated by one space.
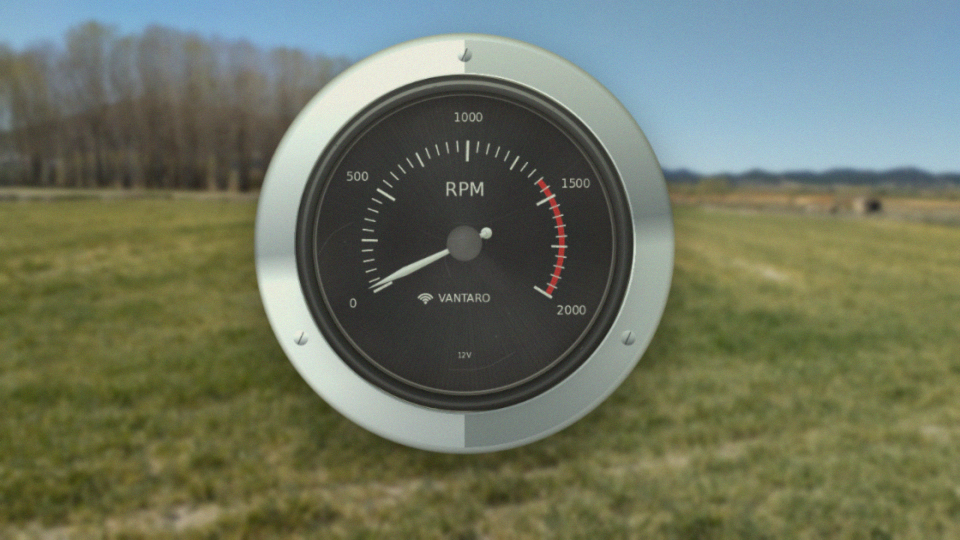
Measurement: 25 rpm
